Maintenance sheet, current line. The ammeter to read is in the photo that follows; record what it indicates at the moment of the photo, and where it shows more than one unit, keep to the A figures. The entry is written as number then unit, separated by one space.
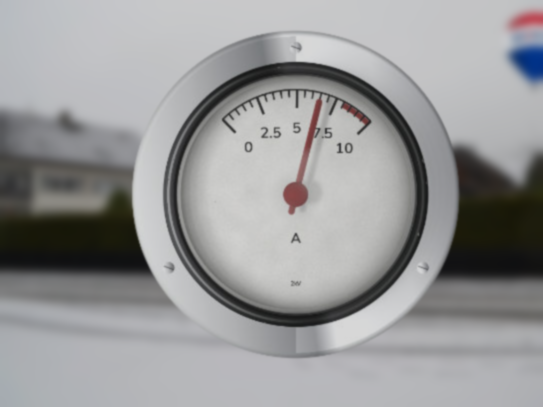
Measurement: 6.5 A
